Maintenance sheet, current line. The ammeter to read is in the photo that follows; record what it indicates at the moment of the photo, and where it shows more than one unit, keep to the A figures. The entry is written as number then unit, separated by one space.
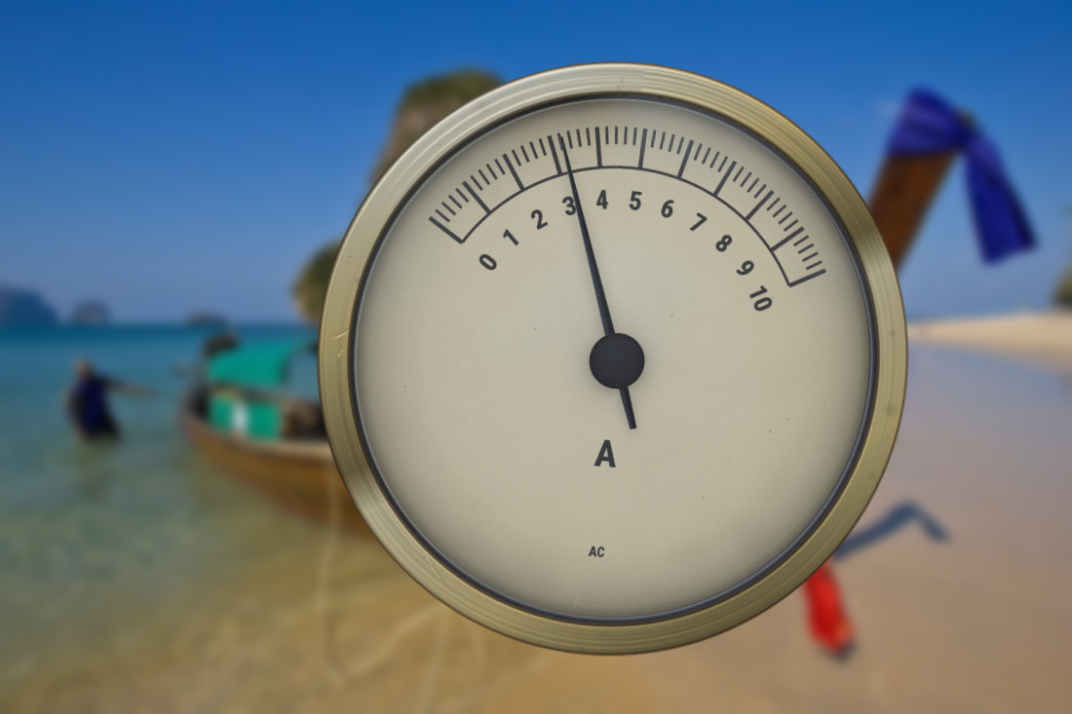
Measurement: 3.2 A
